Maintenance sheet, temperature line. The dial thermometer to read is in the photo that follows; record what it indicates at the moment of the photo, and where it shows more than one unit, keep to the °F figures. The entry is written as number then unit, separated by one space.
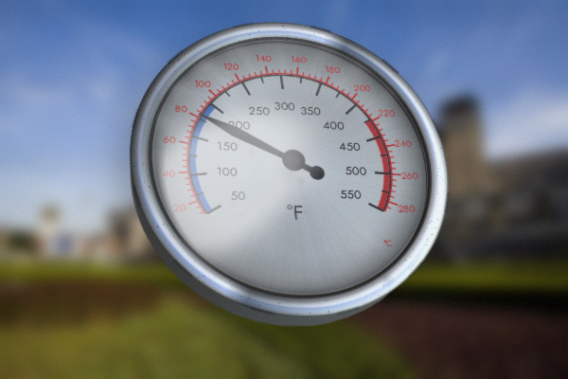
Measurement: 175 °F
